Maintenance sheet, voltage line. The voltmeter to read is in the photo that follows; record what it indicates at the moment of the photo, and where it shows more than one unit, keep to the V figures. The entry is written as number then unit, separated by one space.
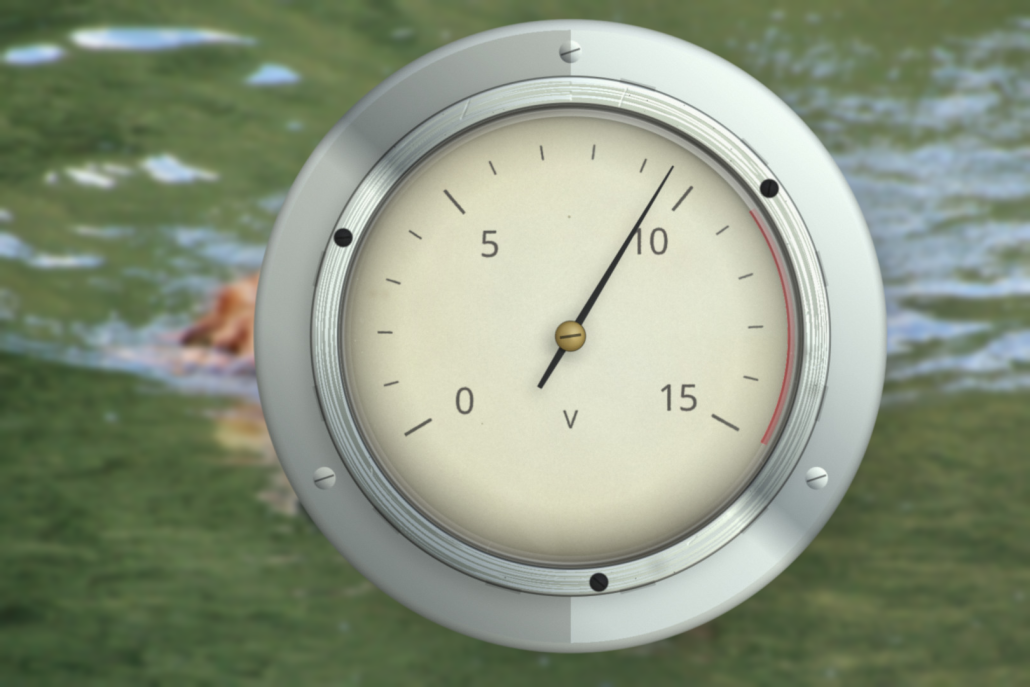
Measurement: 9.5 V
